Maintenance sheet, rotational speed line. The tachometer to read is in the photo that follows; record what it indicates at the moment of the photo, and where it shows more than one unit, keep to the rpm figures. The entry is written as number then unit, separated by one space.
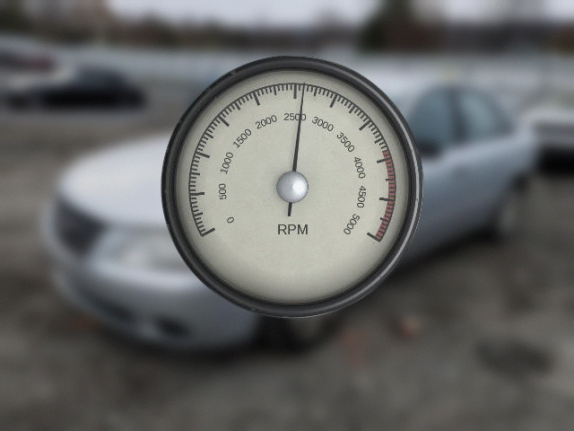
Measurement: 2600 rpm
